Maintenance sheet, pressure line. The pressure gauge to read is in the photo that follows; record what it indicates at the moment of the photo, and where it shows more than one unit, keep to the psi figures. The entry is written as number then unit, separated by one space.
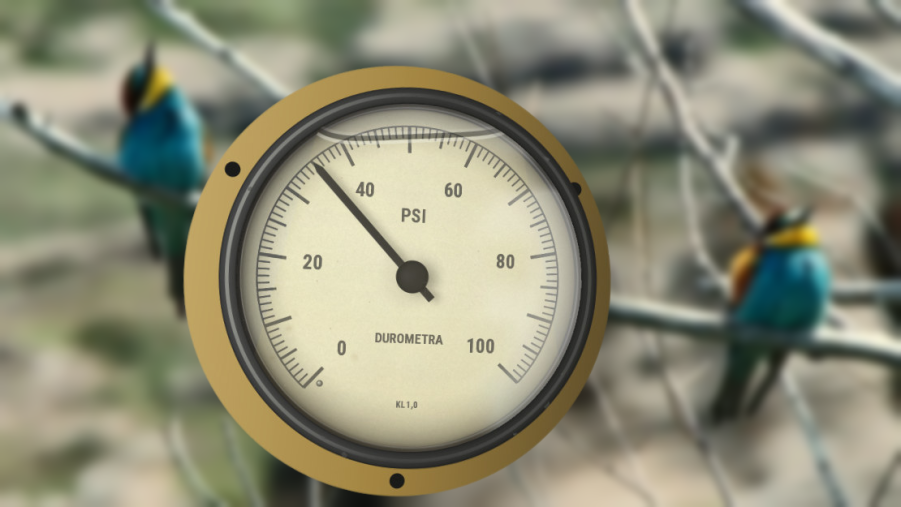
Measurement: 35 psi
